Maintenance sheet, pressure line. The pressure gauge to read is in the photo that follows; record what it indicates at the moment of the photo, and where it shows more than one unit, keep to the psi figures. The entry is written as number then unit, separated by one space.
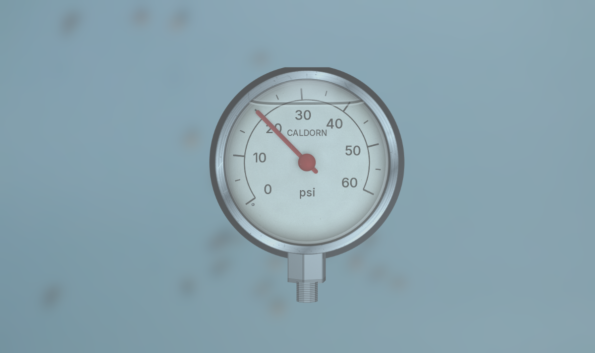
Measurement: 20 psi
